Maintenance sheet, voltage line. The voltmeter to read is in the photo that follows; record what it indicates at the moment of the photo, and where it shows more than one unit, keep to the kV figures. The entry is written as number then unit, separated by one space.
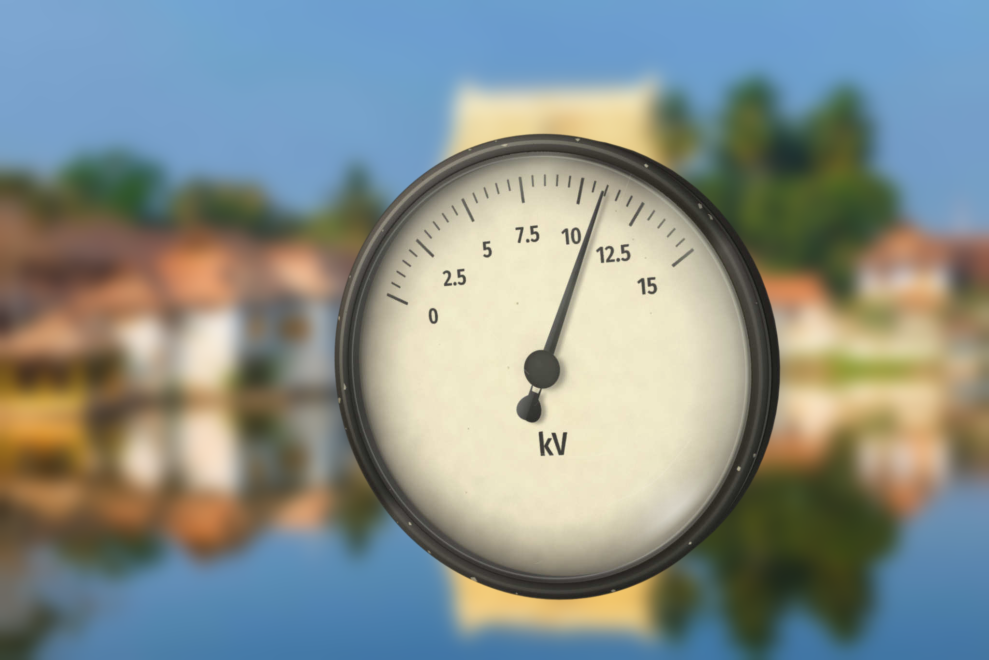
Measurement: 11 kV
